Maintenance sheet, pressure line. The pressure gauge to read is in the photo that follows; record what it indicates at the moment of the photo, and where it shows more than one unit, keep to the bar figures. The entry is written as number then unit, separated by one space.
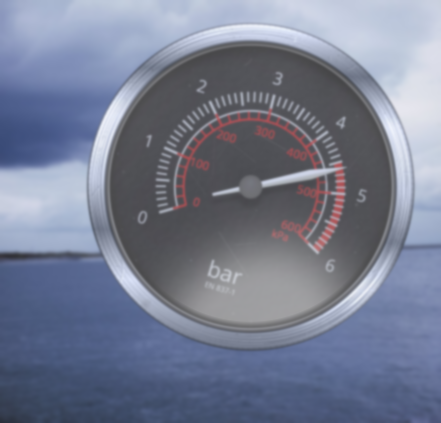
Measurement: 4.6 bar
